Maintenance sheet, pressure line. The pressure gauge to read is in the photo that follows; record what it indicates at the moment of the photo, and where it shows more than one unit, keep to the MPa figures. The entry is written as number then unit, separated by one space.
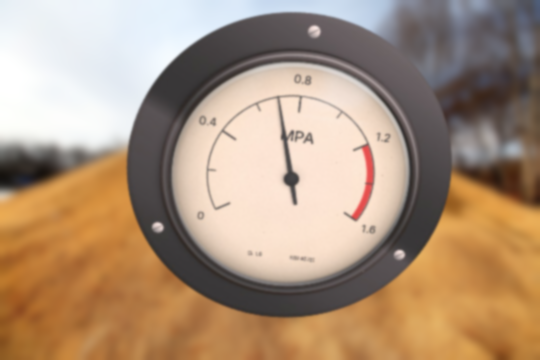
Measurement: 0.7 MPa
